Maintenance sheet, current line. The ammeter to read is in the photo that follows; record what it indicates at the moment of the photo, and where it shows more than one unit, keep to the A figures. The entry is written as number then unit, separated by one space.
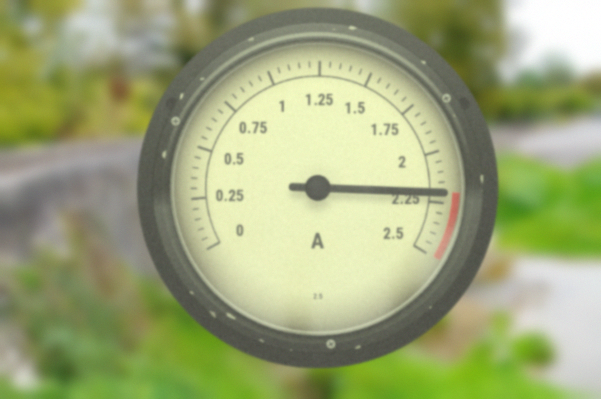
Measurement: 2.2 A
